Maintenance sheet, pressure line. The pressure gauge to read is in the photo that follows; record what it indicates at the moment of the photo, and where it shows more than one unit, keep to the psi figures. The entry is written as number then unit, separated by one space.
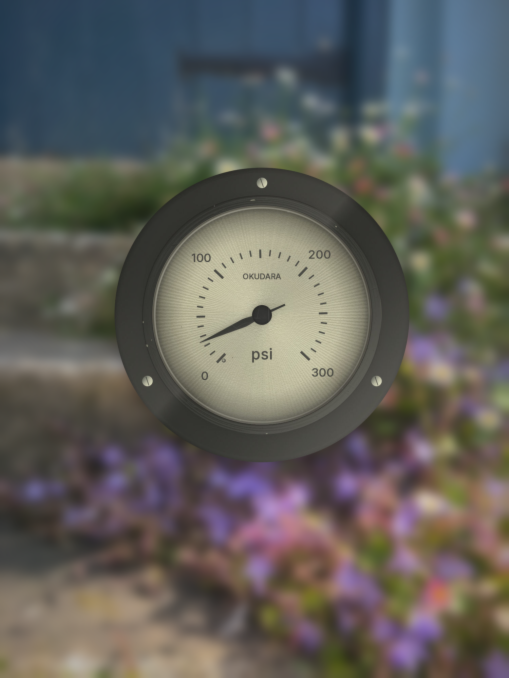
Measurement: 25 psi
